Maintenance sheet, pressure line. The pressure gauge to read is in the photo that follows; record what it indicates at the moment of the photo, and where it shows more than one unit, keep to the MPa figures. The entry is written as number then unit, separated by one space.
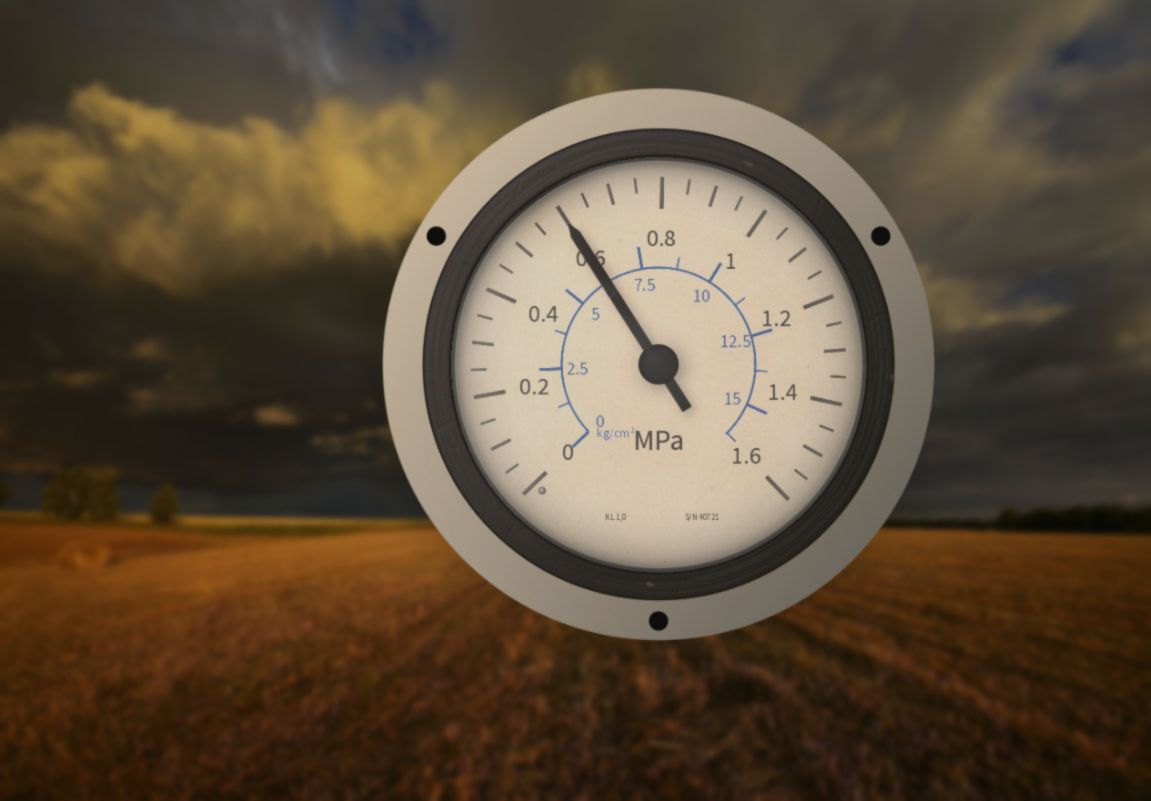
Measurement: 0.6 MPa
